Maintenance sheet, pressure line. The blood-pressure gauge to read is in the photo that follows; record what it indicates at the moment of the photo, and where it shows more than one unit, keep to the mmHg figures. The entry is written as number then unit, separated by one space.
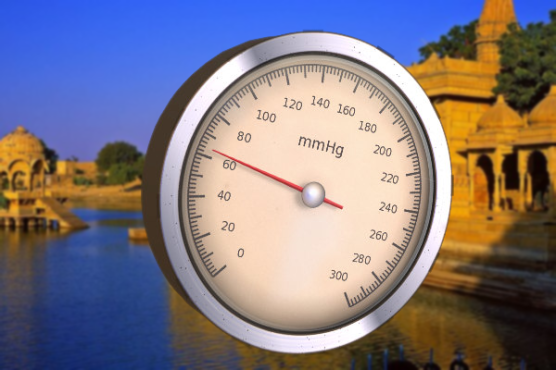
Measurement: 64 mmHg
